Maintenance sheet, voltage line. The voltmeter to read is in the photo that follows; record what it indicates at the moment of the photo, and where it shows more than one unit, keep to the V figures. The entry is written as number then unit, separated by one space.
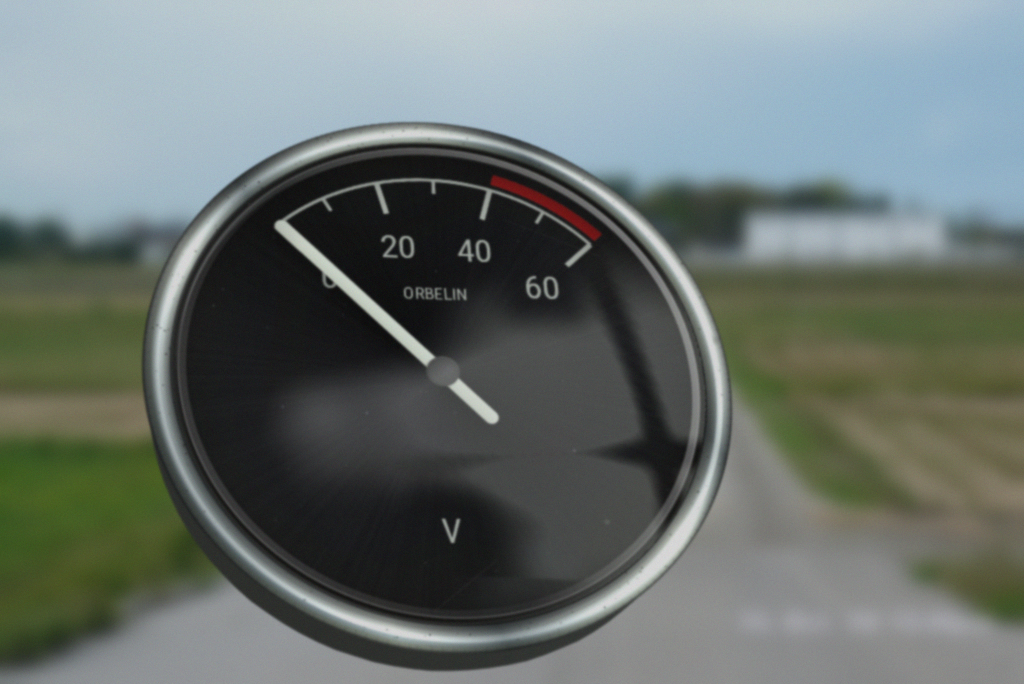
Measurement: 0 V
